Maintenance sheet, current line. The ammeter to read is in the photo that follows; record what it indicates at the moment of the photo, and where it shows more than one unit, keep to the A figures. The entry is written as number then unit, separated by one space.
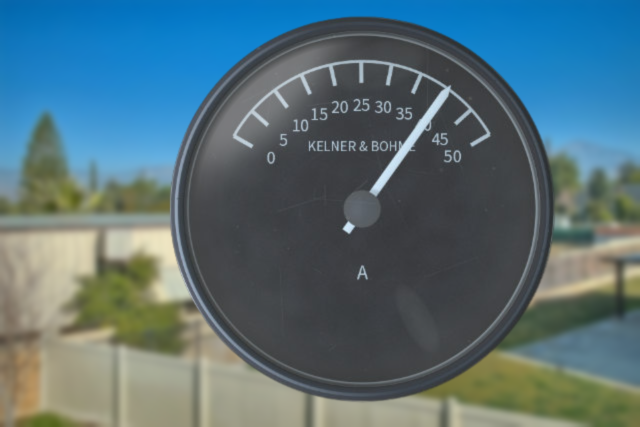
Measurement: 40 A
